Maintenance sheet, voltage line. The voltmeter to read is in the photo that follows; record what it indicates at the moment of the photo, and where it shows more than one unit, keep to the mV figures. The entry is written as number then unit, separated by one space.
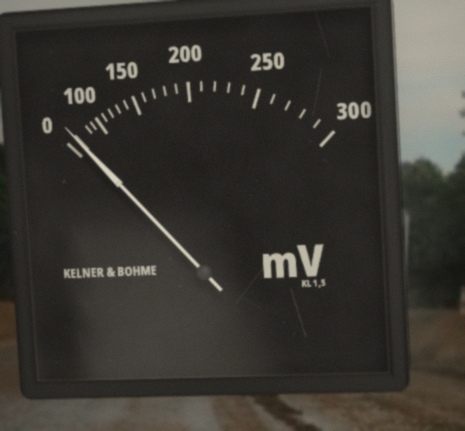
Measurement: 50 mV
